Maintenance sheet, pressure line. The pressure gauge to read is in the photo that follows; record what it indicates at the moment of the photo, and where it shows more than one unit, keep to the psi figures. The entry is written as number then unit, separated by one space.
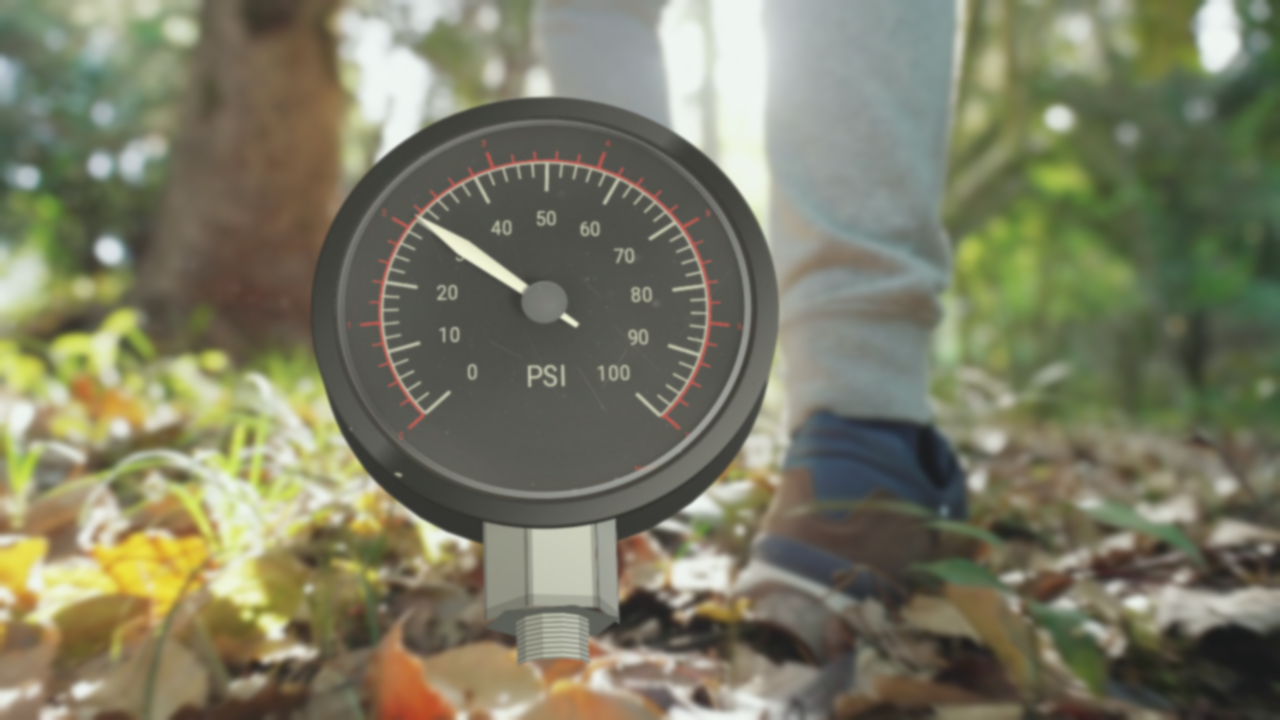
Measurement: 30 psi
